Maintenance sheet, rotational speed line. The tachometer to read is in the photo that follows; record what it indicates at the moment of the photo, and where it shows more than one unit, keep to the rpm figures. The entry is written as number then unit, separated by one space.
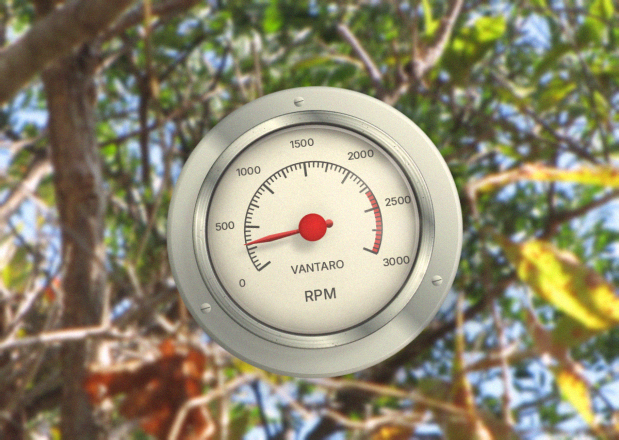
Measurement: 300 rpm
